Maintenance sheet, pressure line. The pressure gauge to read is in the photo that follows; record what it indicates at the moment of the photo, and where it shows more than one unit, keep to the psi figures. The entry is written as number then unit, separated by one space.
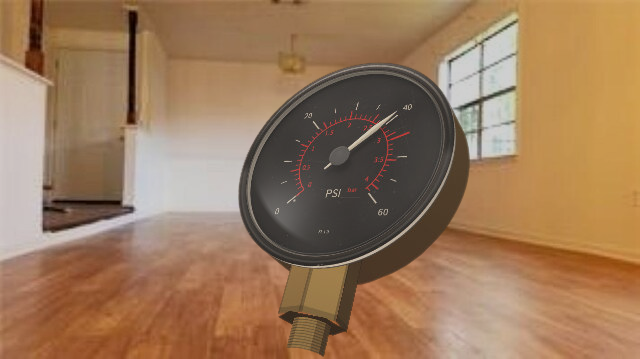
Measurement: 40 psi
